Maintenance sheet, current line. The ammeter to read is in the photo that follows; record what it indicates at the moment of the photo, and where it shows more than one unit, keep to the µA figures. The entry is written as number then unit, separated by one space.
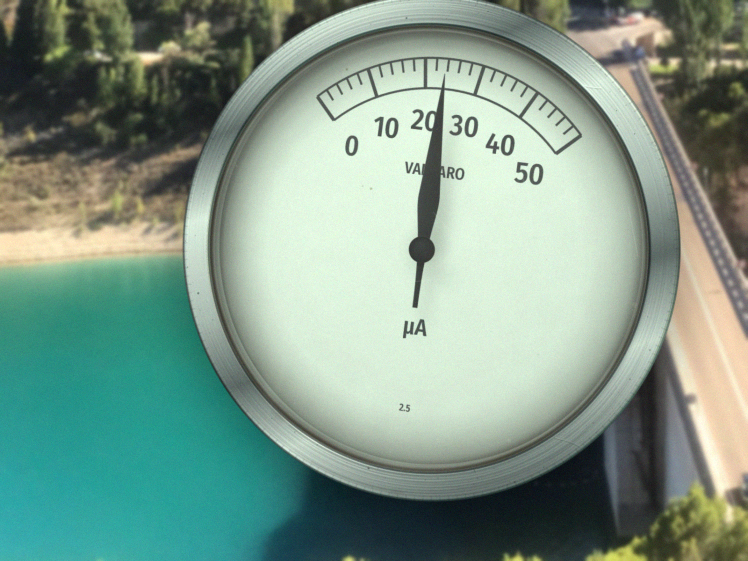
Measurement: 24 µA
